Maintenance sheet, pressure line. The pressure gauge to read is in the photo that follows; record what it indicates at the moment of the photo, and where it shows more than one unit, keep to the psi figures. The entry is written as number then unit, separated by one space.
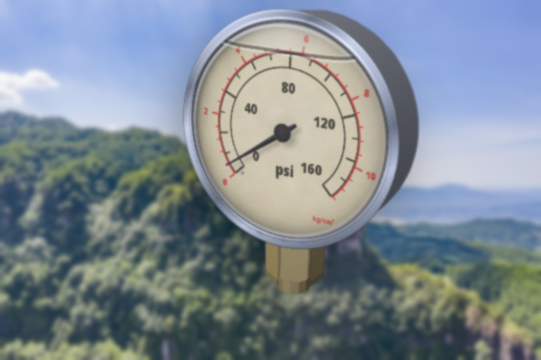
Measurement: 5 psi
